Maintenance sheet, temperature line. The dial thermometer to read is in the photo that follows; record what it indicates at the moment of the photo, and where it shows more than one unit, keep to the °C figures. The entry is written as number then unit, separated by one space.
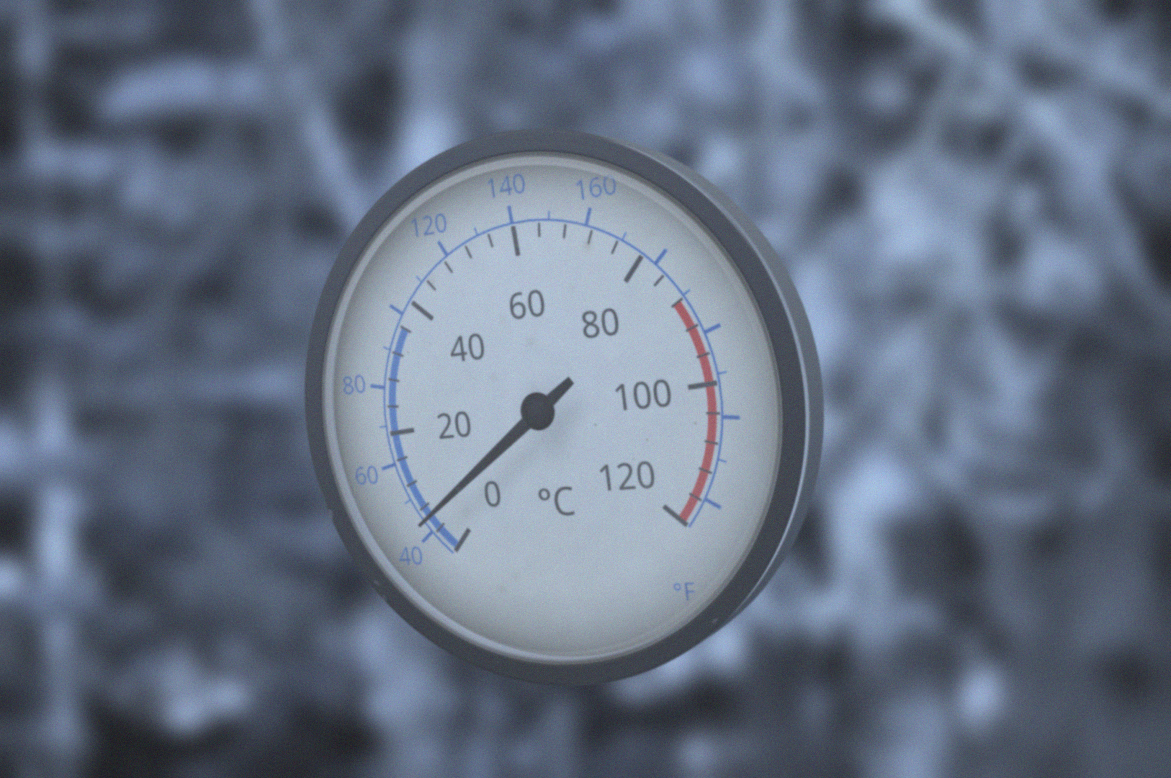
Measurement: 6 °C
